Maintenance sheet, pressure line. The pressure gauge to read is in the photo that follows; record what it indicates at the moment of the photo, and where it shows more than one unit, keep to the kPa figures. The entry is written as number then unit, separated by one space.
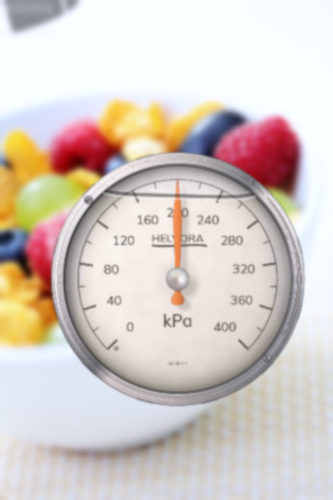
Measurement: 200 kPa
